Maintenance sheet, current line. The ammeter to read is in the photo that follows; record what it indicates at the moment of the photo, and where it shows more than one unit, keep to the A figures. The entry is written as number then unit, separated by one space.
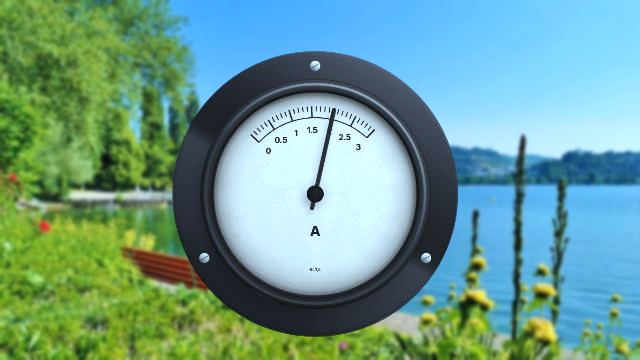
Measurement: 2 A
